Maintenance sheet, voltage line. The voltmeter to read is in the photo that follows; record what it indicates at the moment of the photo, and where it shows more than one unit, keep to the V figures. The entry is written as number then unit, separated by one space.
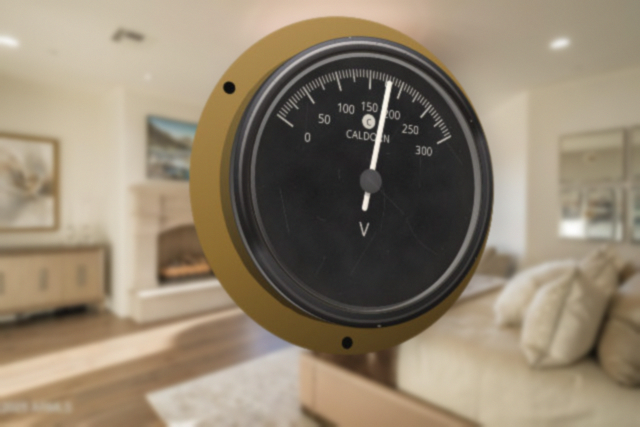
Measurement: 175 V
